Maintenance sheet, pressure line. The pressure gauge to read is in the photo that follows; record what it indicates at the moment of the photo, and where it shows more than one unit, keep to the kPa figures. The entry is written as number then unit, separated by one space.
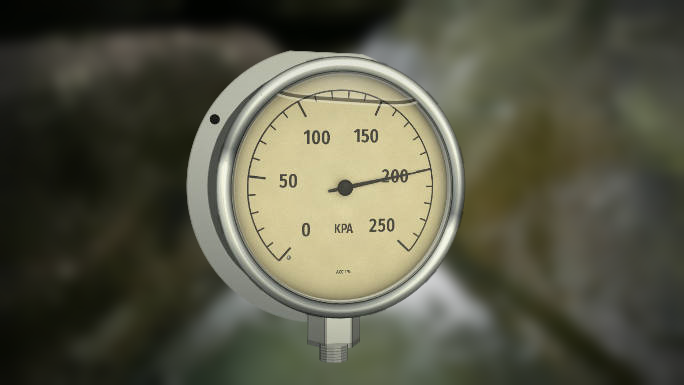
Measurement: 200 kPa
